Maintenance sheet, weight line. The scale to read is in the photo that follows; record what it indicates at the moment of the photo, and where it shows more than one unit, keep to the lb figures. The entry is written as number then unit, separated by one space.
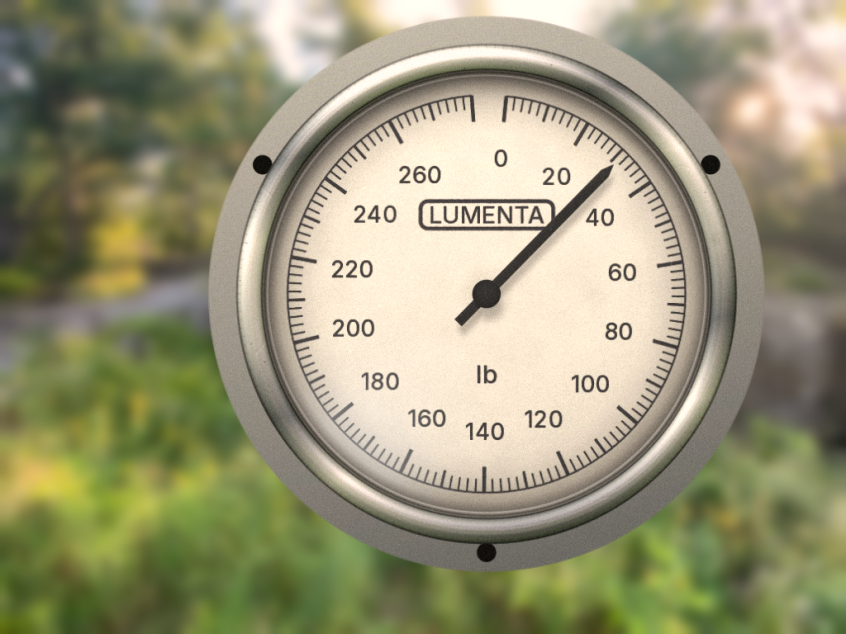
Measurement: 31 lb
